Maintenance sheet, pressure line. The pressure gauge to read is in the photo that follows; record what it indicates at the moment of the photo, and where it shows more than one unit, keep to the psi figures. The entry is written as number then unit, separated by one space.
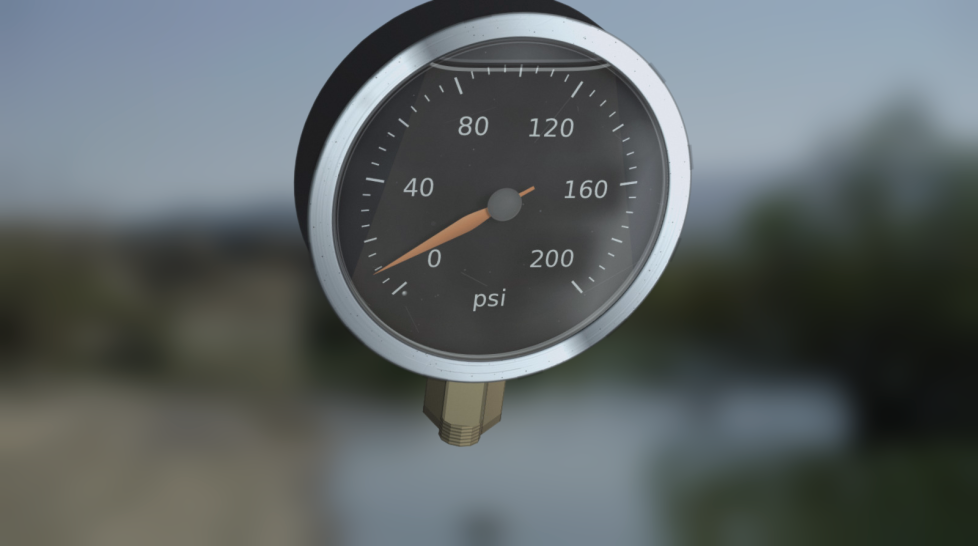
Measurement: 10 psi
